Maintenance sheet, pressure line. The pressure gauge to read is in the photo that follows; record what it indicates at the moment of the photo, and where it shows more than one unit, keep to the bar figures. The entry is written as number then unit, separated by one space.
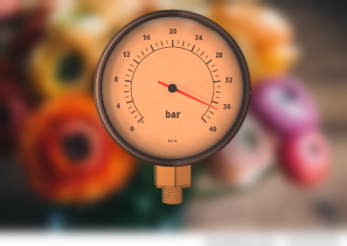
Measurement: 37 bar
